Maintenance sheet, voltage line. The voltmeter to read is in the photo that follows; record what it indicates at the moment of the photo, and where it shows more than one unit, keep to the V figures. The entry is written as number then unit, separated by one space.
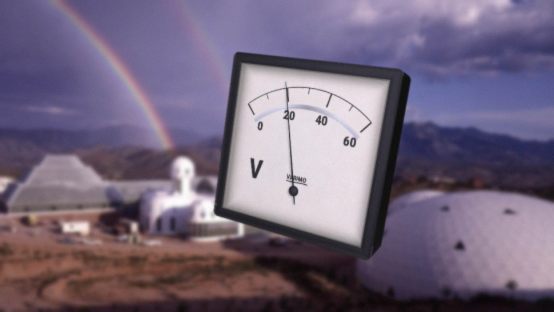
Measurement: 20 V
